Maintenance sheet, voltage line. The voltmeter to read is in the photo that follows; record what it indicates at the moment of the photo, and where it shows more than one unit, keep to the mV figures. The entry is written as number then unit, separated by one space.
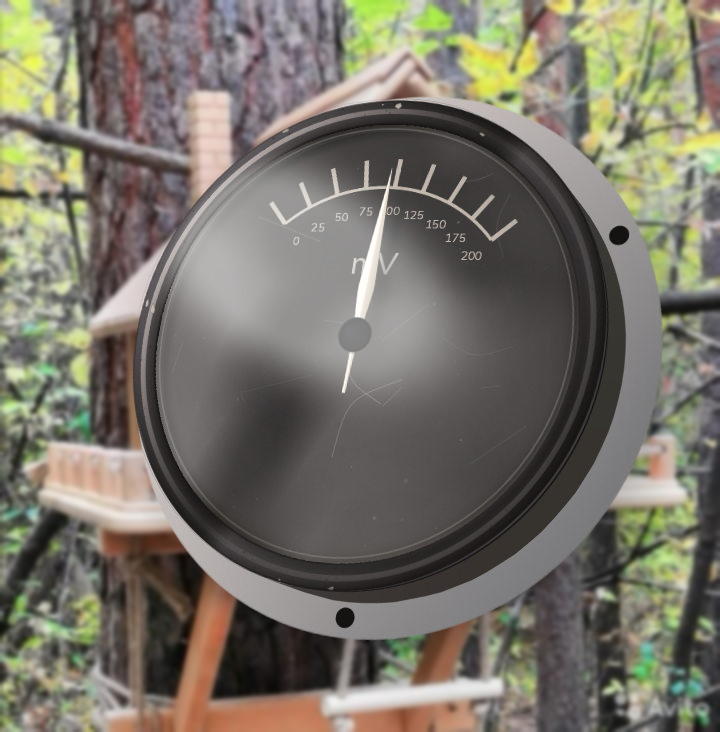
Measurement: 100 mV
